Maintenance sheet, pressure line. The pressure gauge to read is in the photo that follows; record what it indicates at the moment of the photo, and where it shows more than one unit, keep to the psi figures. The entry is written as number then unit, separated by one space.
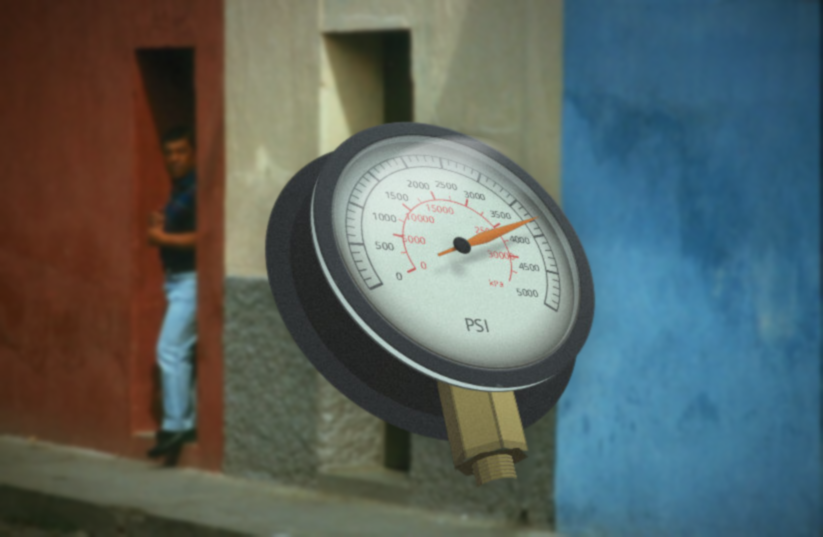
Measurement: 3800 psi
